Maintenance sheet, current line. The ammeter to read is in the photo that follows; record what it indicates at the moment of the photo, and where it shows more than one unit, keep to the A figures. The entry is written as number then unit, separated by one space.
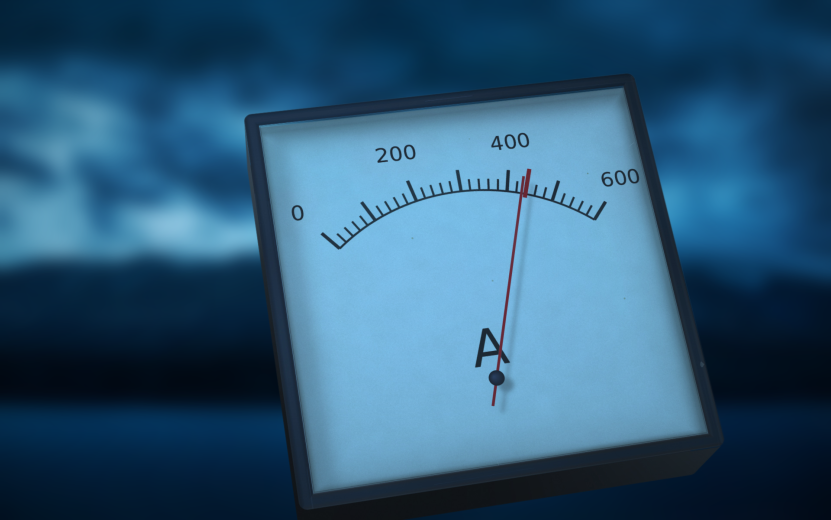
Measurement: 430 A
